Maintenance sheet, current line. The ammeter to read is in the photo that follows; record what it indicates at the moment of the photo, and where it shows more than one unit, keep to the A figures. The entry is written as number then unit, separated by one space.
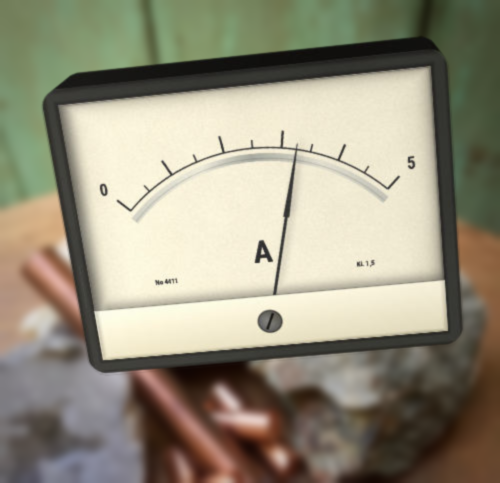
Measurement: 3.25 A
